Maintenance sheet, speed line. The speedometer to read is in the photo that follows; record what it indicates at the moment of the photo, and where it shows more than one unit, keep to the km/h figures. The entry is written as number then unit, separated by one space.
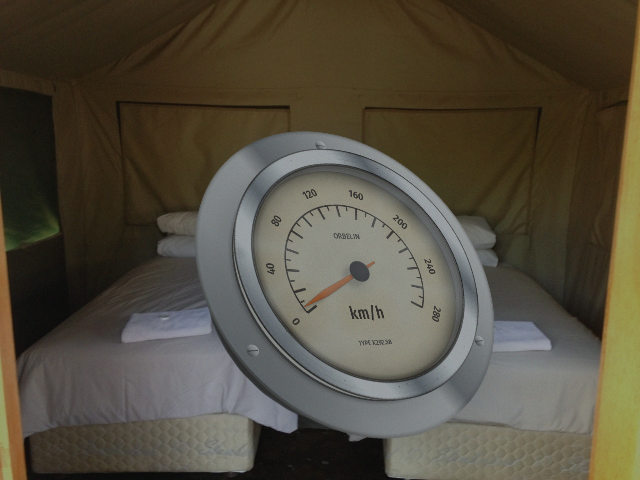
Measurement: 5 km/h
